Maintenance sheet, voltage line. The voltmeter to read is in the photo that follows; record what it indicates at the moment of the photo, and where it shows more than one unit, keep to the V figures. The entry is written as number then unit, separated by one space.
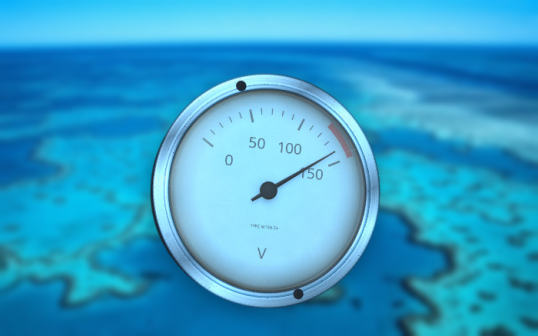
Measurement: 140 V
